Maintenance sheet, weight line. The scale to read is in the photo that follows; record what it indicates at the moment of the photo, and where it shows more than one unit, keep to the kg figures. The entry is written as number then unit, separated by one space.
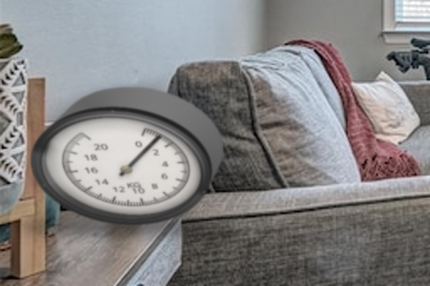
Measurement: 1 kg
